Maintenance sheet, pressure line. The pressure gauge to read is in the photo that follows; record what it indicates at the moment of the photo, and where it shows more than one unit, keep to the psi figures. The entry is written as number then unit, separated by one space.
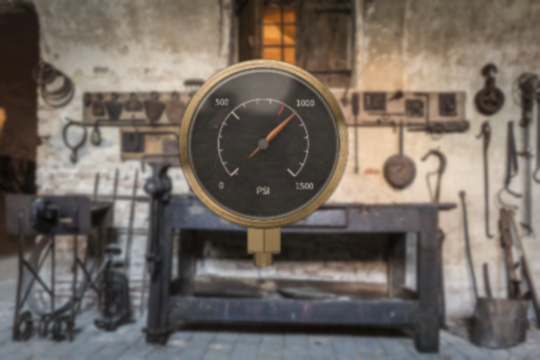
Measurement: 1000 psi
